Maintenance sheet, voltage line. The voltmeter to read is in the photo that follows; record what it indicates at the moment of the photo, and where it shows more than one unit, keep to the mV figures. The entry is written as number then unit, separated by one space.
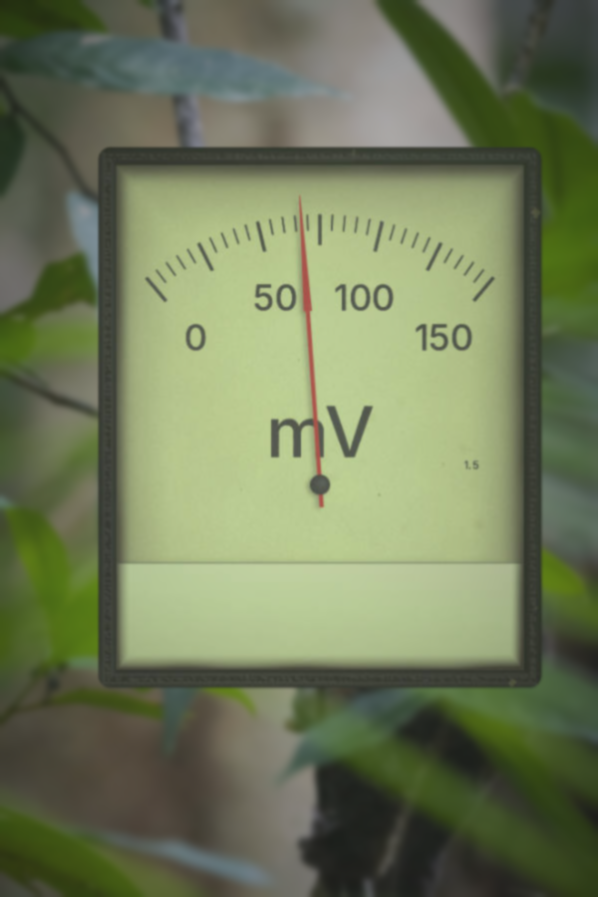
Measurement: 67.5 mV
